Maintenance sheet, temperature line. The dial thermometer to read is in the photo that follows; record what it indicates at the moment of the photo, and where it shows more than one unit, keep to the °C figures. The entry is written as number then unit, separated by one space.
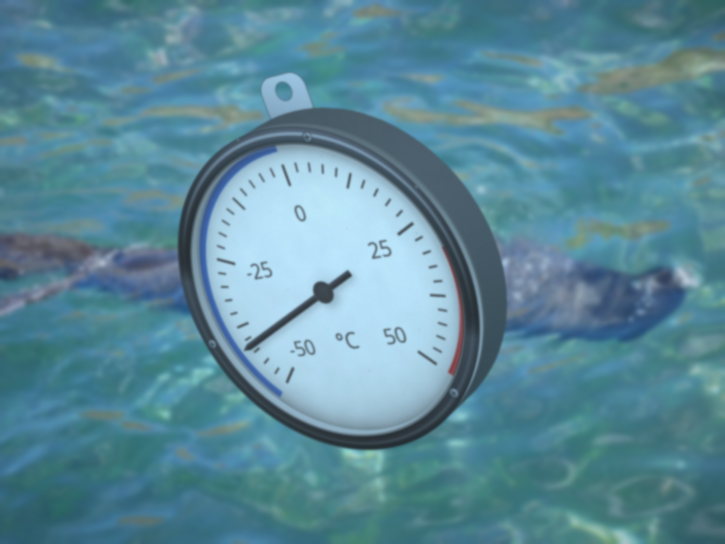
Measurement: -41.25 °C
